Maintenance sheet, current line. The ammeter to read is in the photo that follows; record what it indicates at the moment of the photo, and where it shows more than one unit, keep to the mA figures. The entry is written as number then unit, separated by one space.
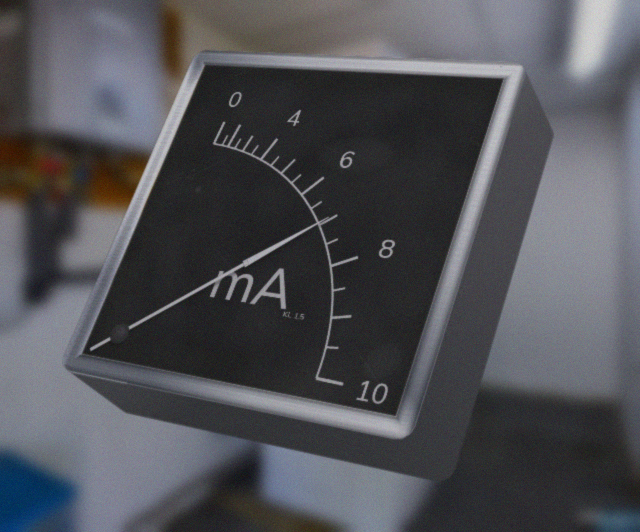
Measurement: 7 mA
